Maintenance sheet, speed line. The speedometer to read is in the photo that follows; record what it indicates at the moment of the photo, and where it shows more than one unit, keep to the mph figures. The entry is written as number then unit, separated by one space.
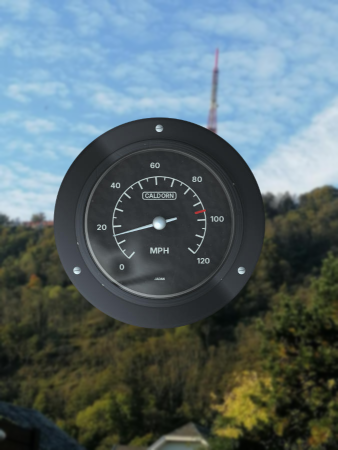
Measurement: 15 mph
